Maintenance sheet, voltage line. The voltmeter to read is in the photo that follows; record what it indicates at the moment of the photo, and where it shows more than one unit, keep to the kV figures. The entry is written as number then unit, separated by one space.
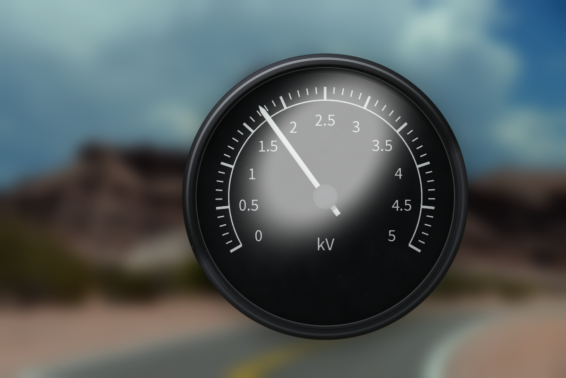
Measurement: 1.75 kV
